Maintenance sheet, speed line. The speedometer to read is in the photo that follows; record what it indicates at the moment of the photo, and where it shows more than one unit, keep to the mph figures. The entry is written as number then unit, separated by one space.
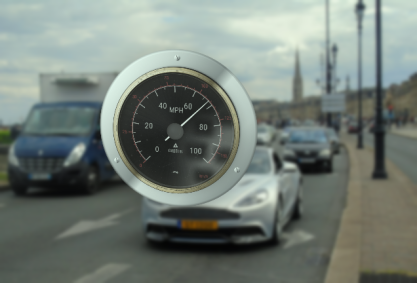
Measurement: 67.5 mph
